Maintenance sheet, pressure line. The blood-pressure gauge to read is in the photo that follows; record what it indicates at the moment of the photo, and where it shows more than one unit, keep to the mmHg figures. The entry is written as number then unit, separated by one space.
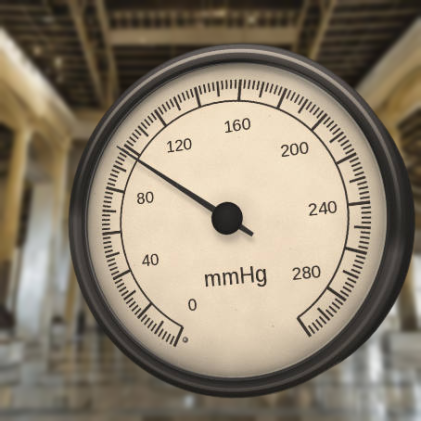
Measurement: 98 mmHg
